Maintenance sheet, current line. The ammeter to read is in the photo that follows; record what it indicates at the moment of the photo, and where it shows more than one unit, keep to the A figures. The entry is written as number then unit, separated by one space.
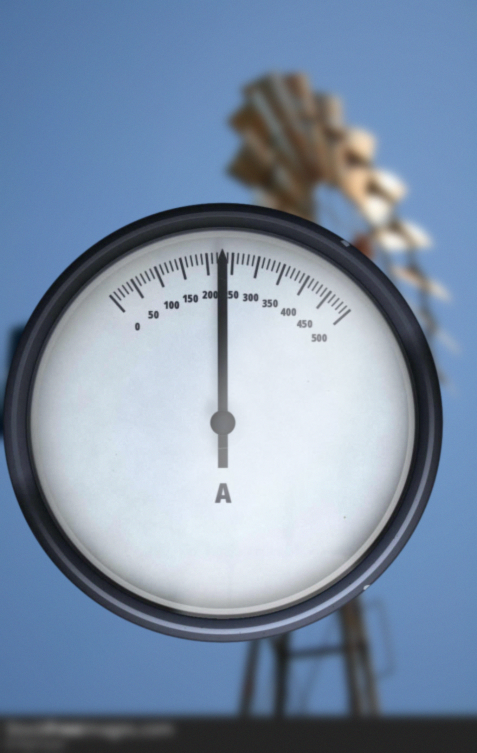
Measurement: 230 A
